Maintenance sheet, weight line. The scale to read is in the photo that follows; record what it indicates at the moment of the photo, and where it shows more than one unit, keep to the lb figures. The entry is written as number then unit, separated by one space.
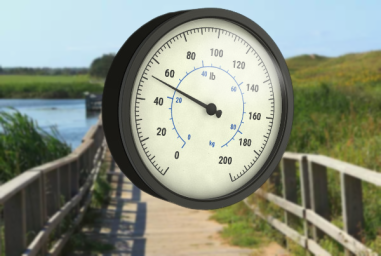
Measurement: 52 lb
